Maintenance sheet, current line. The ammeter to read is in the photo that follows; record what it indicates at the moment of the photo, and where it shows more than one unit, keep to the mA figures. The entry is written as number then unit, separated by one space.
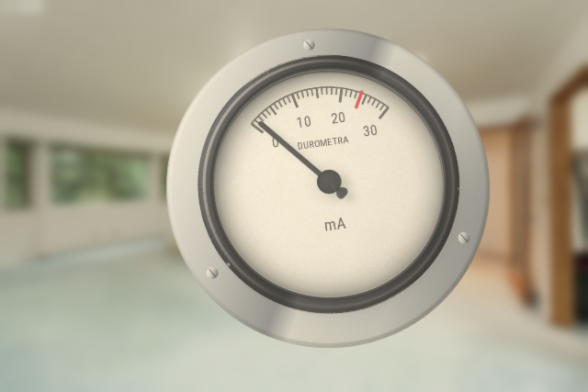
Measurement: 1 mA
